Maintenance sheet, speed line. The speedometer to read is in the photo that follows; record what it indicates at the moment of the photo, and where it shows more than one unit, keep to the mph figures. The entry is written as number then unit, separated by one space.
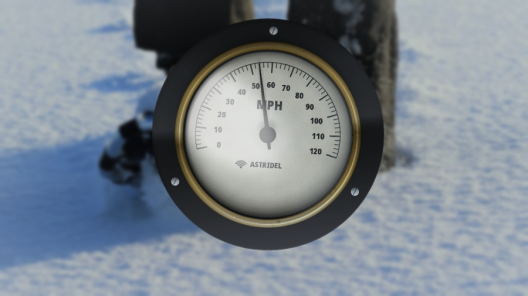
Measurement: 54 mph
